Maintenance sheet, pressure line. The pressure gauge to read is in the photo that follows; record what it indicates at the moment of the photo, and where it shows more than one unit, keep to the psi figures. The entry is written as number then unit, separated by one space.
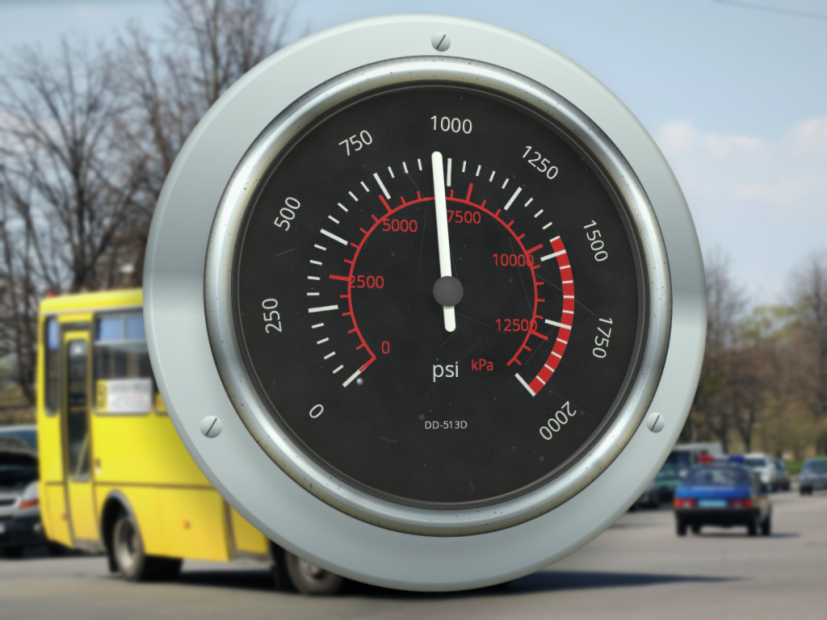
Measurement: 950 psi
